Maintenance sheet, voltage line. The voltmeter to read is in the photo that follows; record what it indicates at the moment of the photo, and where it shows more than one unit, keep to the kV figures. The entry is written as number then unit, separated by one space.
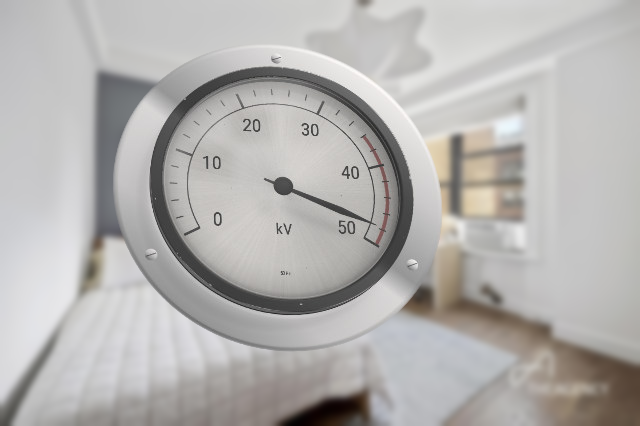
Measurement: 48 kV
